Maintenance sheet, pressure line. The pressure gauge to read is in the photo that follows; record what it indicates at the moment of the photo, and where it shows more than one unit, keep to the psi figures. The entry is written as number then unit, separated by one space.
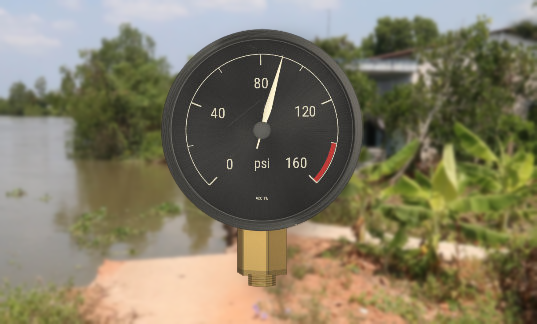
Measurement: 90 psi
